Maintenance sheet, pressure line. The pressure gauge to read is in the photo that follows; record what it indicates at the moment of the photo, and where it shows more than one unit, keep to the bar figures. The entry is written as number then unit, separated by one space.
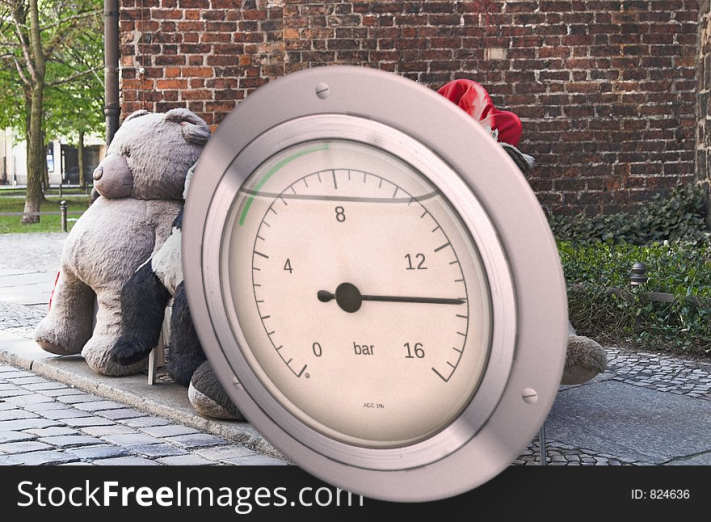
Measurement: 13.5 bar
